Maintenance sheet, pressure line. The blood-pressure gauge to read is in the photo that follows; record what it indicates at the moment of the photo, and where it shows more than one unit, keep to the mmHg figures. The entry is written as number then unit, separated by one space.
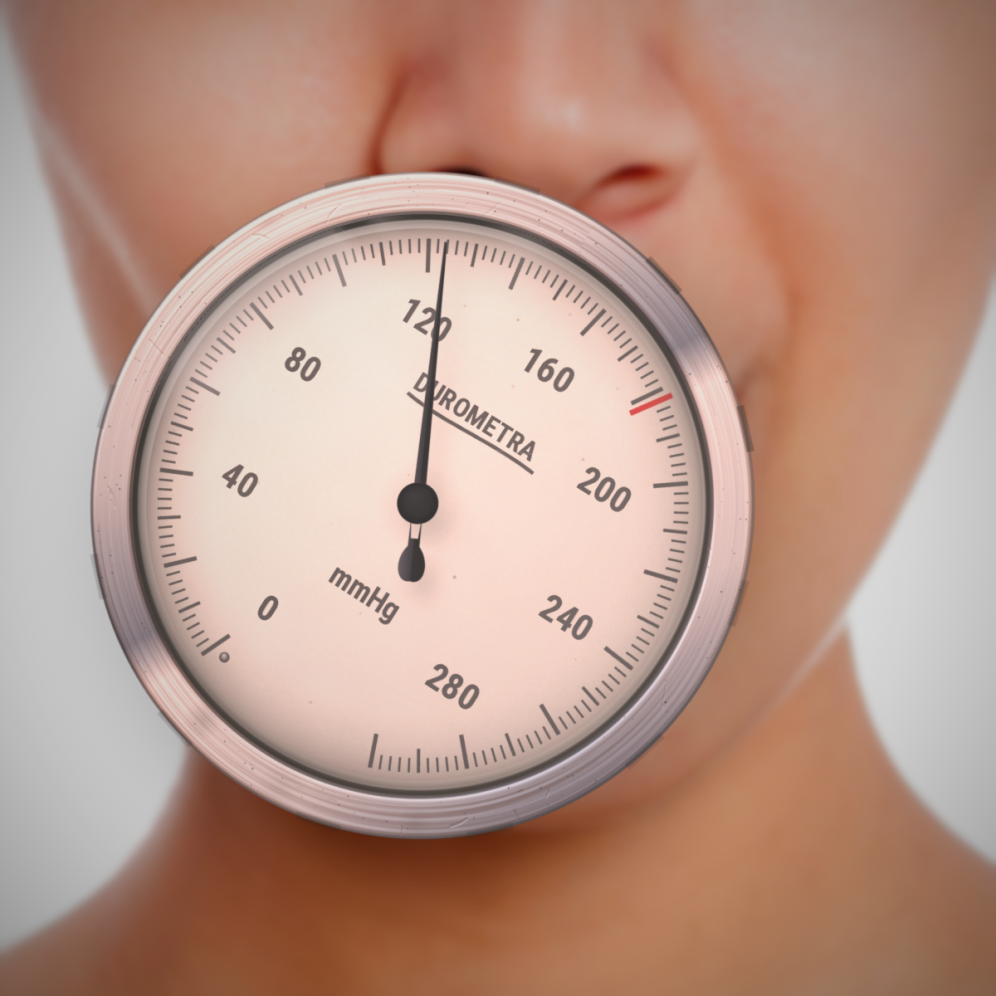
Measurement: 124 mmHg
